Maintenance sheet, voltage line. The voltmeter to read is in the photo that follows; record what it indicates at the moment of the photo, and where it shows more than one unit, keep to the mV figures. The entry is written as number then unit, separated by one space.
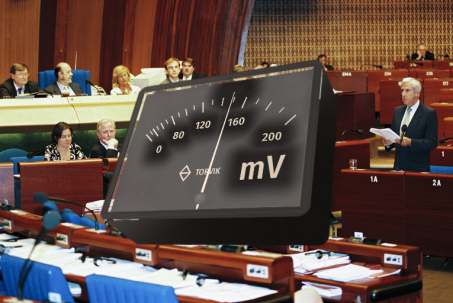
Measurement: 150 mV
